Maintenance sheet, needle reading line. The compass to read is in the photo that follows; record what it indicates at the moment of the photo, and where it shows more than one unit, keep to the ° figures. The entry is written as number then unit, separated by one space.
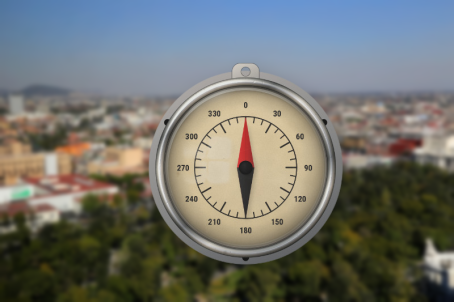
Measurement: 0 °
